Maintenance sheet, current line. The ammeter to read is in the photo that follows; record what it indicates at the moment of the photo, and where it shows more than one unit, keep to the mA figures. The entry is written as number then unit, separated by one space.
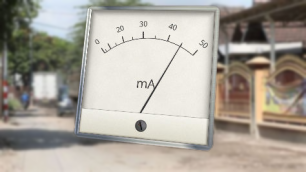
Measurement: 45 mA
